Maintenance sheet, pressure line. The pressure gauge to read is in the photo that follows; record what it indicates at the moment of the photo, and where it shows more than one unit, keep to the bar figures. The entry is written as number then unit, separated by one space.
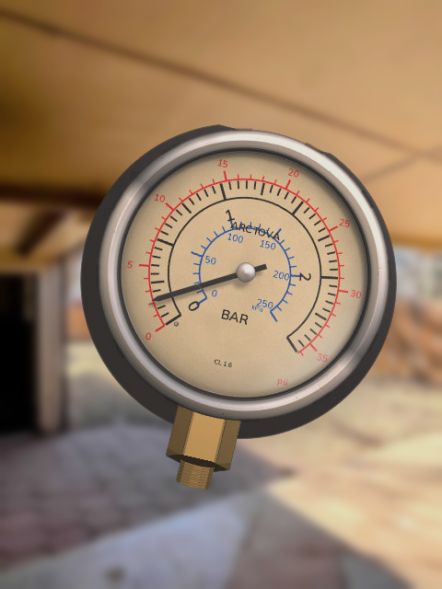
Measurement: 0.15 bar
